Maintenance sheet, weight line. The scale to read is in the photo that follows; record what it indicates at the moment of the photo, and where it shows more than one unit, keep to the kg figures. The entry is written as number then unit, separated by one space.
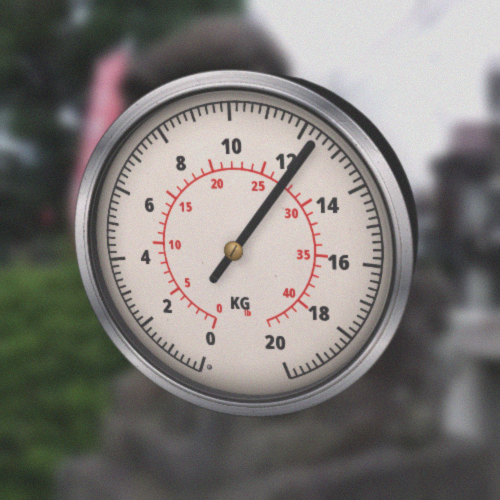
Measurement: 12.4 kg
